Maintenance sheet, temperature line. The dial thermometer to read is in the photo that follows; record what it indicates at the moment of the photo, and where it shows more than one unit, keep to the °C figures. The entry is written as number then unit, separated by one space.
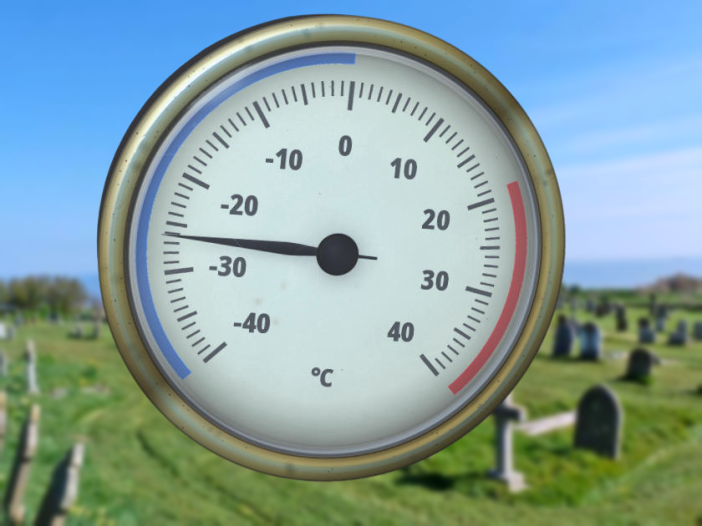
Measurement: -26 °C
